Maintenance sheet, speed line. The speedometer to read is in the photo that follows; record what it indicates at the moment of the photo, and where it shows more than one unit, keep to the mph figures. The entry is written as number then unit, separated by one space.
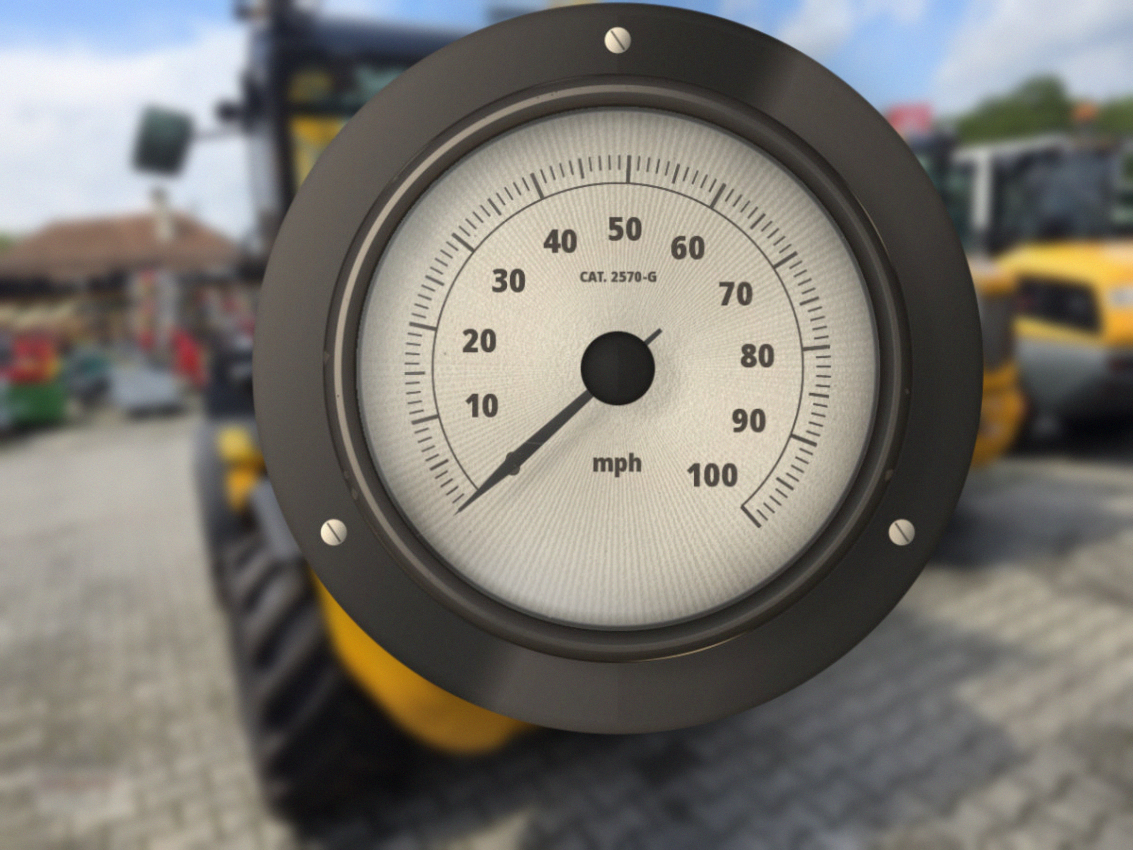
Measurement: 0 mph
